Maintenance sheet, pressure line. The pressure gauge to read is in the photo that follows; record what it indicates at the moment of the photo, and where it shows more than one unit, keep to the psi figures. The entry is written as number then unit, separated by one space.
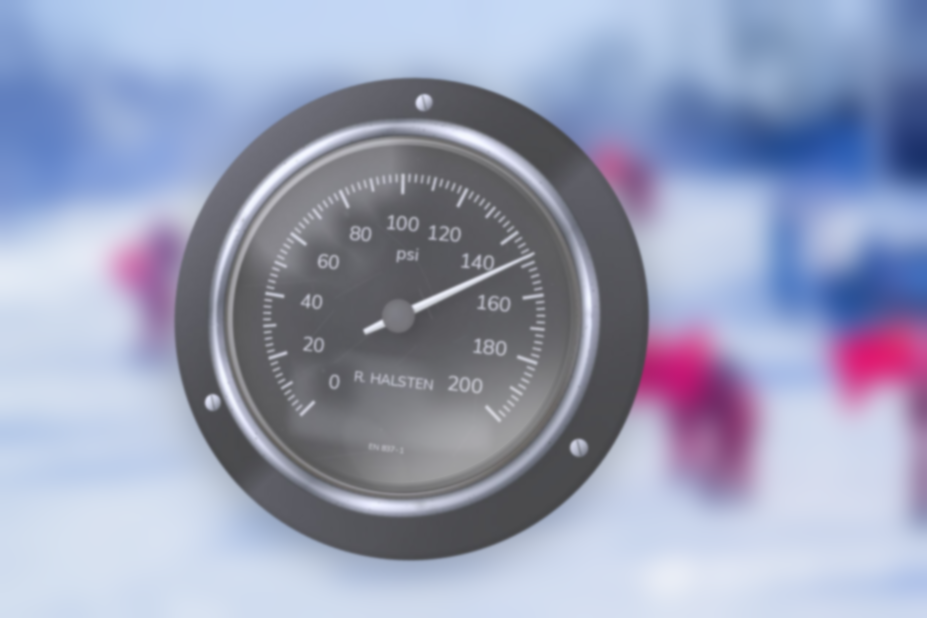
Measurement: 148 psi
